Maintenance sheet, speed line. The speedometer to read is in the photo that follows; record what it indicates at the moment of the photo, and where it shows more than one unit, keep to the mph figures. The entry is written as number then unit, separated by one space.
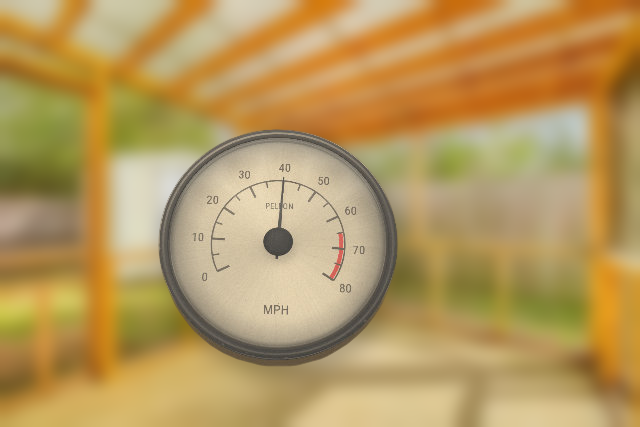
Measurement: 40 mph
